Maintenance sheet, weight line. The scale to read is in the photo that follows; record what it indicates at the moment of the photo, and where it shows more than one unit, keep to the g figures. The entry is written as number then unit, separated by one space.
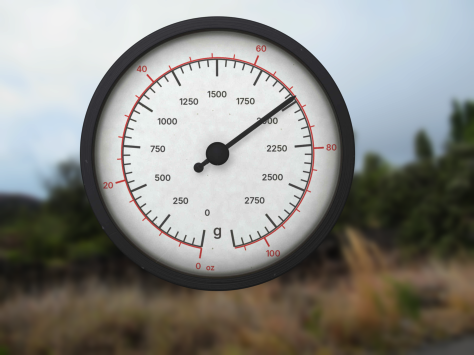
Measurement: 1975 g
